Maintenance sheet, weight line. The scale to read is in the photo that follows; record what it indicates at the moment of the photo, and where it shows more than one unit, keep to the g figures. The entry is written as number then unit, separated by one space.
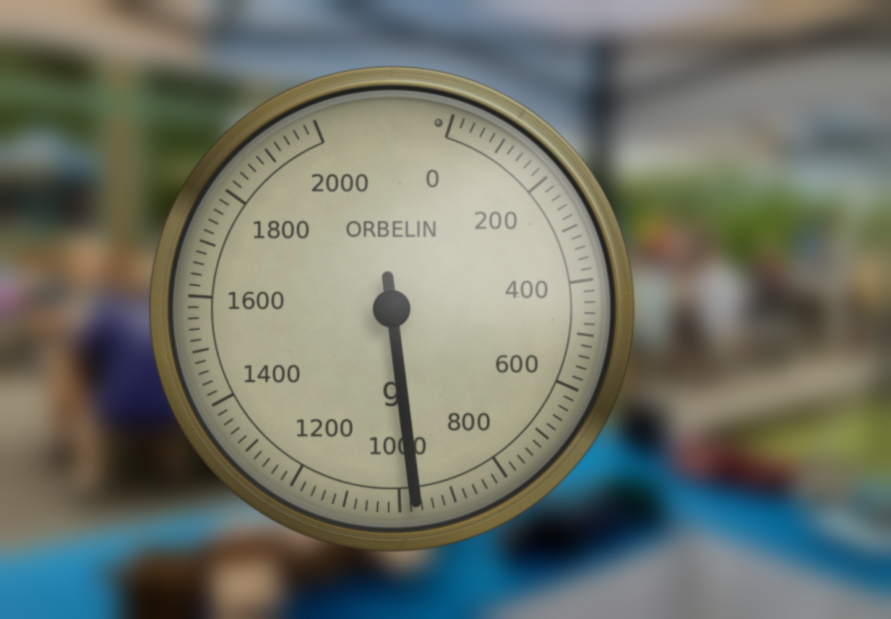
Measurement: 970 g
